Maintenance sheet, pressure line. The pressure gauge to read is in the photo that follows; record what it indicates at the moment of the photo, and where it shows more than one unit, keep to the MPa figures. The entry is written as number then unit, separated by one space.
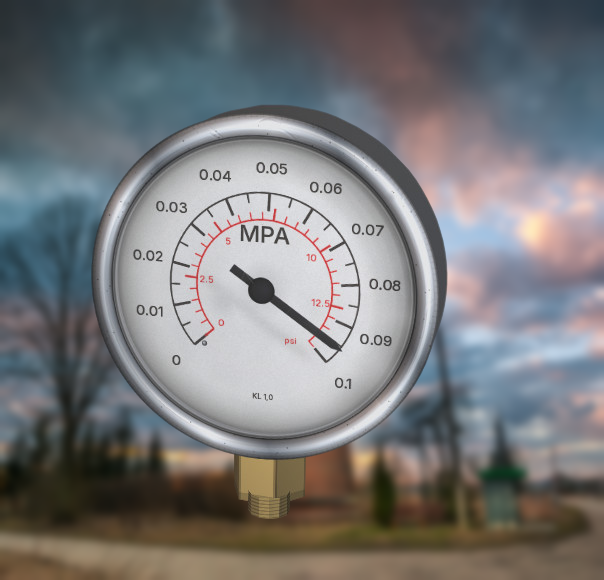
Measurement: 0.095 MPa
